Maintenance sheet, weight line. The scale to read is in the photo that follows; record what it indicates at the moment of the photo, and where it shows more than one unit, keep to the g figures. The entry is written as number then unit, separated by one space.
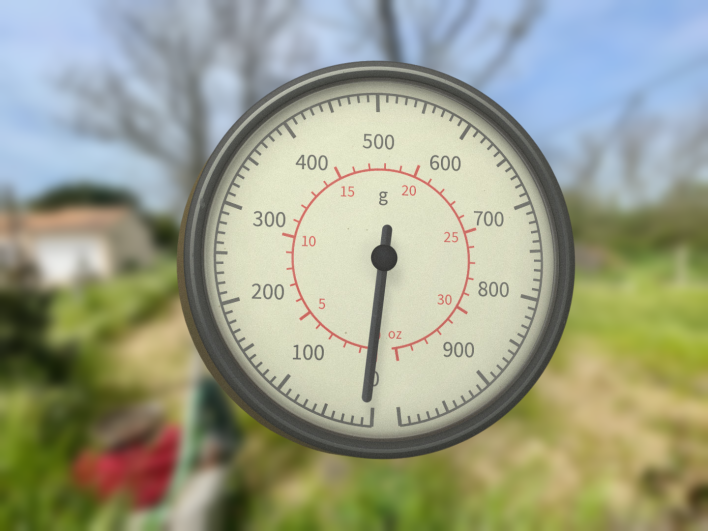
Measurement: 10 g
